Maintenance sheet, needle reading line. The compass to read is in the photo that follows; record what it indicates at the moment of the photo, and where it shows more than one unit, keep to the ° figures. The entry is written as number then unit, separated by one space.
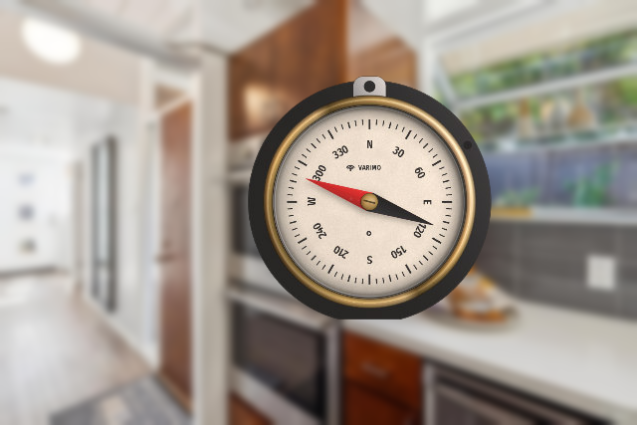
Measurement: 290 °
